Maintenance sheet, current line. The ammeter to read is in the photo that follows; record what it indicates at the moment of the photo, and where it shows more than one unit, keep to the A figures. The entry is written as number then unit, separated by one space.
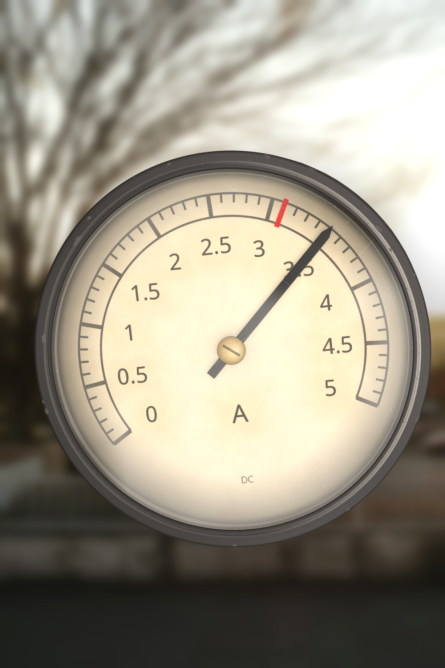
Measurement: 3.5 A
